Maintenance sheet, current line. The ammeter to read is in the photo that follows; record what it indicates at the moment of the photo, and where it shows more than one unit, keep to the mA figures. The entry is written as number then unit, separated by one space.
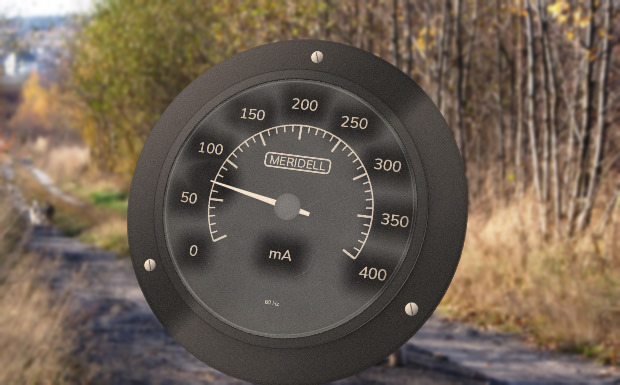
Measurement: 70 mA
